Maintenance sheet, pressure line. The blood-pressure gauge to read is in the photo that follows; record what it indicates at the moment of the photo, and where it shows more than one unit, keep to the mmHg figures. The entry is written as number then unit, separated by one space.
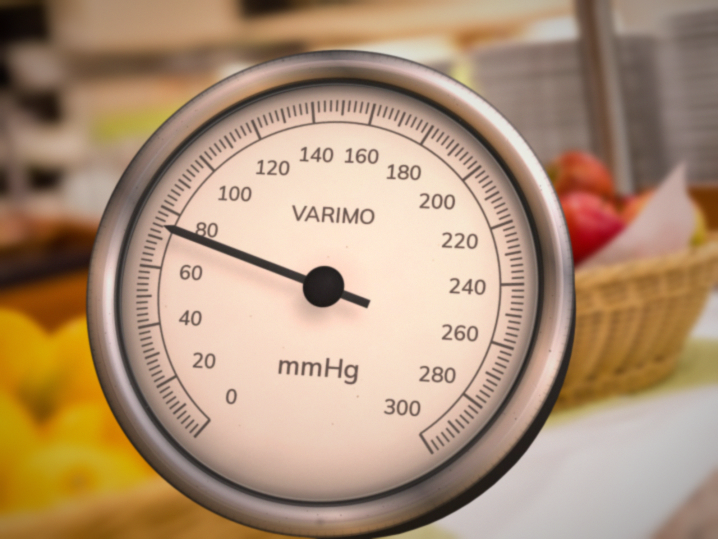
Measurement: 74 mmHg
